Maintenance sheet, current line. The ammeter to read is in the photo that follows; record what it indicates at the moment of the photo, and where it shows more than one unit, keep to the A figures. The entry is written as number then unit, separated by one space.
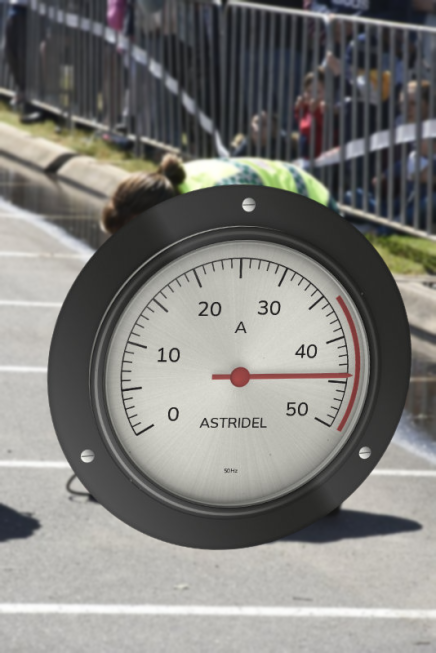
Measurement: 44 A
